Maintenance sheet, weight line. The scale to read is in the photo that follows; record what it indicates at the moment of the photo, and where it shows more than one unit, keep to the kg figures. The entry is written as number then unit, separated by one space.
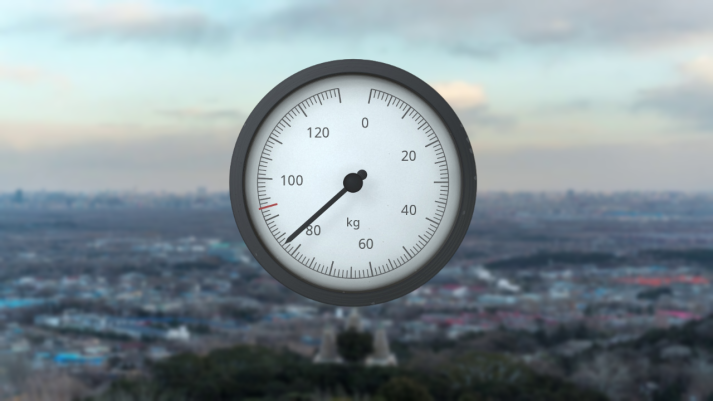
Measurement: 83 kg
